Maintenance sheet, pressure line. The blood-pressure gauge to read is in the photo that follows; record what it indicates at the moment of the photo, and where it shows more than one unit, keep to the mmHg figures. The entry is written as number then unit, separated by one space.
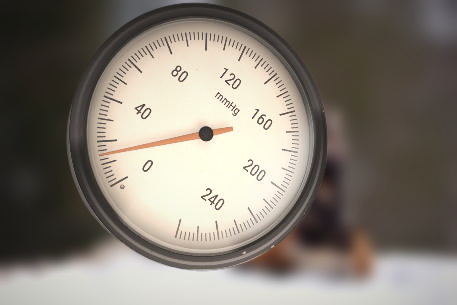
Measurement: 14 mmHg
